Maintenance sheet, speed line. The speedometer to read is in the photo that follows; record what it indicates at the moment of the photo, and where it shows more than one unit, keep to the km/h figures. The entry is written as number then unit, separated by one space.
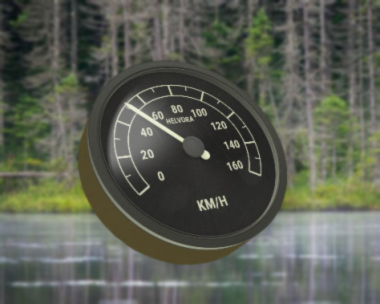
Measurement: 50 km/h
